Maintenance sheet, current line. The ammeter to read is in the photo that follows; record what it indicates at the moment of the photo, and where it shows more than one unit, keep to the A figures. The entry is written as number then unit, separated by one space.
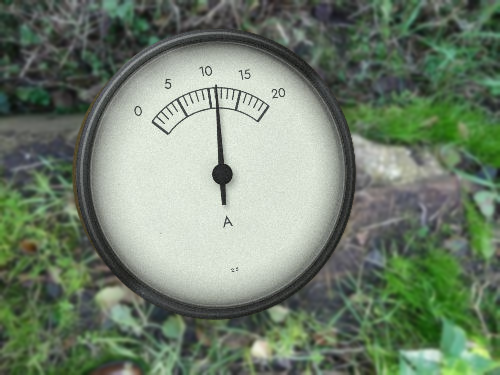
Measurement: 11 A
